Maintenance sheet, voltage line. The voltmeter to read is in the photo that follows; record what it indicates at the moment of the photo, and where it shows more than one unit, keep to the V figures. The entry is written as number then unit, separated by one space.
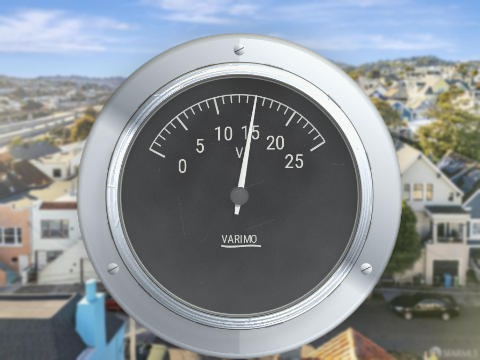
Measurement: 15 V
